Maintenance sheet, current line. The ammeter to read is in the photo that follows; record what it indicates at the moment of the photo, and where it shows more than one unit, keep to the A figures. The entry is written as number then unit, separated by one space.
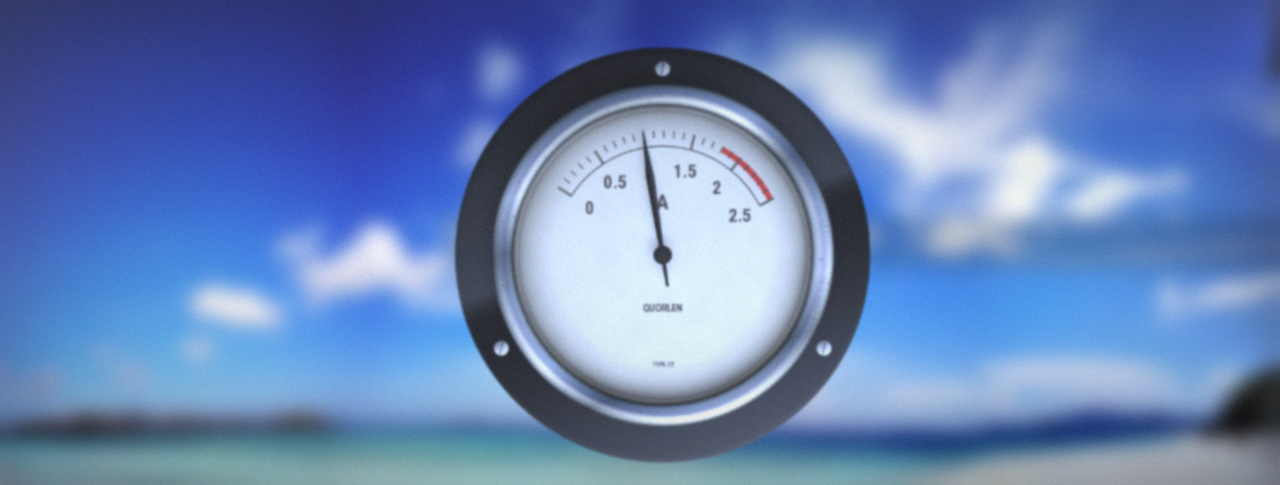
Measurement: 1 A
